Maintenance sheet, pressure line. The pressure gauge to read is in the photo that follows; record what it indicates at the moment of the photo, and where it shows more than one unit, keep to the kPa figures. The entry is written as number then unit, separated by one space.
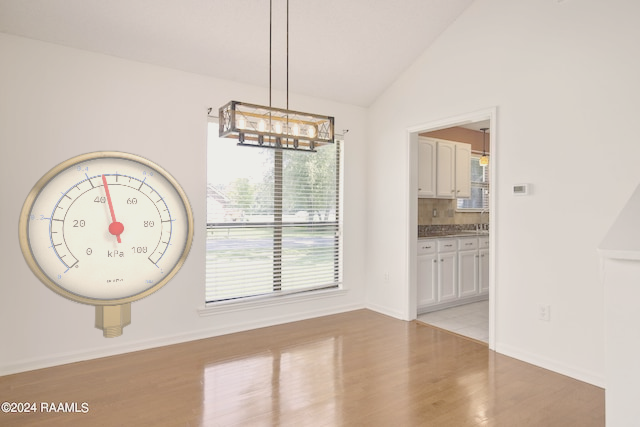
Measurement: 45 kPa
